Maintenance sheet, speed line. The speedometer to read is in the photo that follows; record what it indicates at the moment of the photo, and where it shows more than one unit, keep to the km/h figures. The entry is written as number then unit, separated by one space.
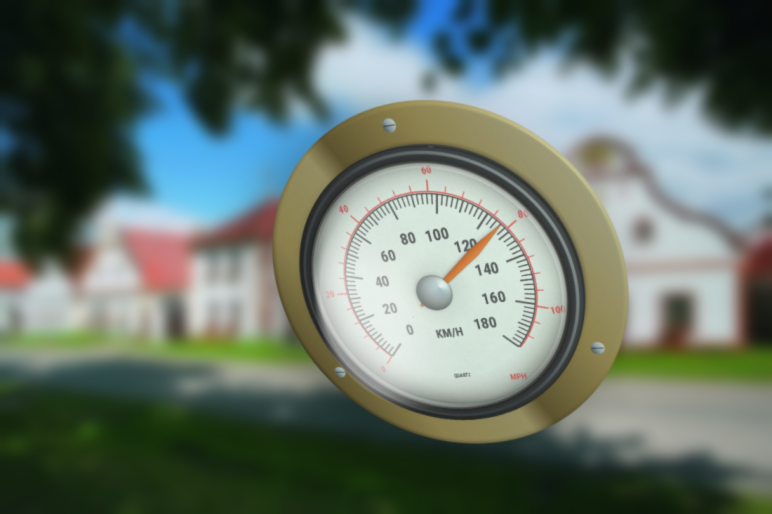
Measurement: 126 km/h
